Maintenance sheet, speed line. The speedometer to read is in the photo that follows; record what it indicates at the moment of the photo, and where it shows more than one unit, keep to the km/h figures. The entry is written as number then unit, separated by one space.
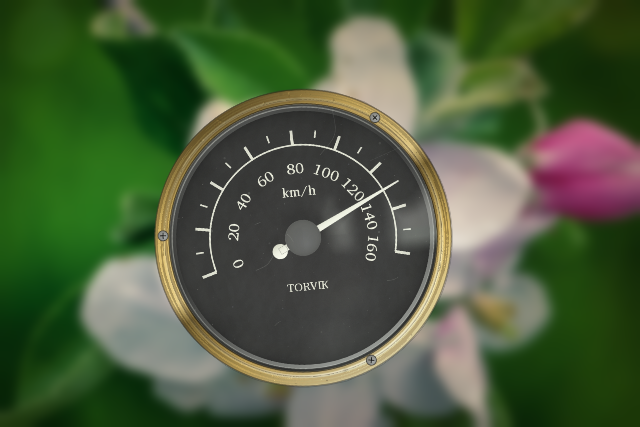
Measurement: 130 km/h
